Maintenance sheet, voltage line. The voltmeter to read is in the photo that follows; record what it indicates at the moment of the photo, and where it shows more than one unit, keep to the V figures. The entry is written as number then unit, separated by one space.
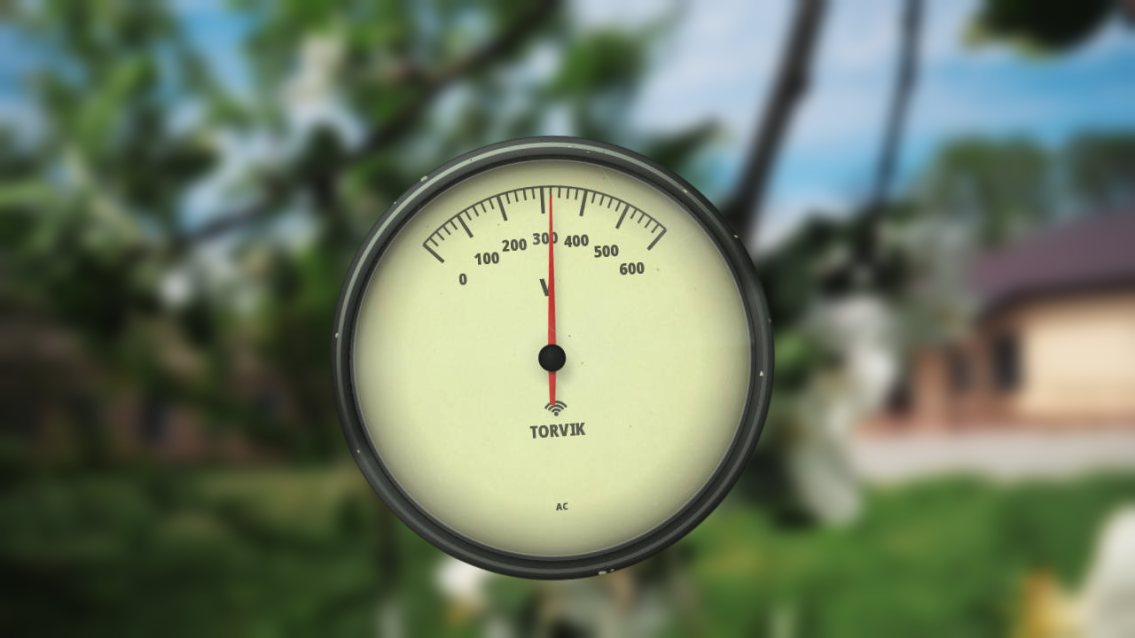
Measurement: 320 V
